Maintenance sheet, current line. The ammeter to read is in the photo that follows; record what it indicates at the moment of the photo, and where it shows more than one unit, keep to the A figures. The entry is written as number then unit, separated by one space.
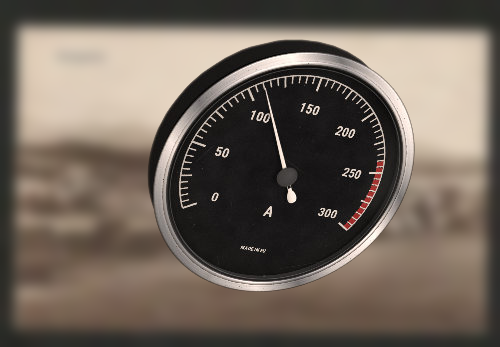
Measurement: 110 A
